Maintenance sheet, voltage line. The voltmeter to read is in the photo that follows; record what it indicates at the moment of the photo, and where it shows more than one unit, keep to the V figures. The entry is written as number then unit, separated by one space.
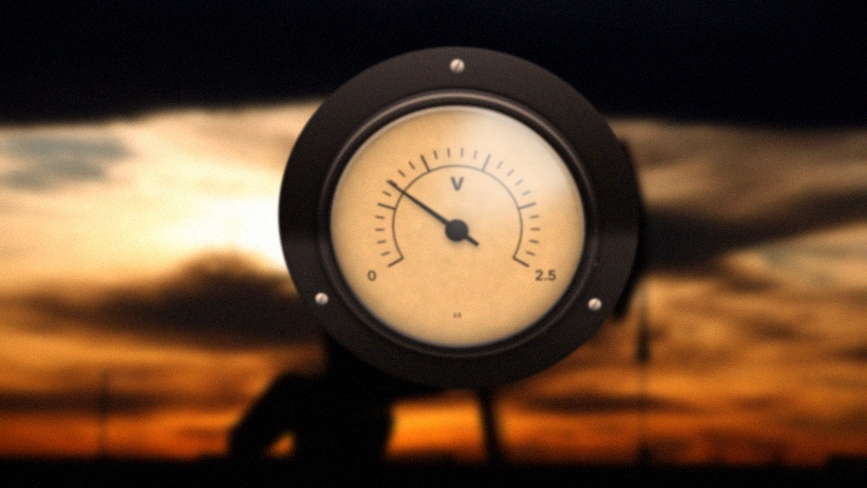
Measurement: 0.7 V
